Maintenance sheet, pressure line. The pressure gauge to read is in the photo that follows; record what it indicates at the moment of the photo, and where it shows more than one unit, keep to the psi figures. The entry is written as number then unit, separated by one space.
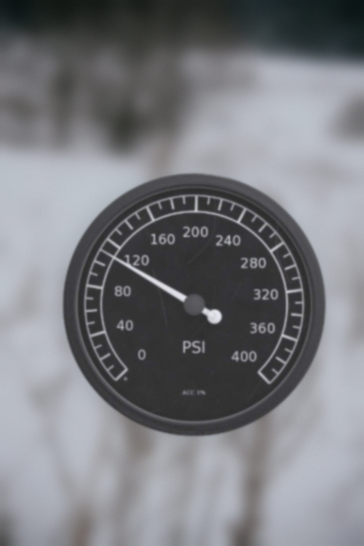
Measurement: 110 psi
